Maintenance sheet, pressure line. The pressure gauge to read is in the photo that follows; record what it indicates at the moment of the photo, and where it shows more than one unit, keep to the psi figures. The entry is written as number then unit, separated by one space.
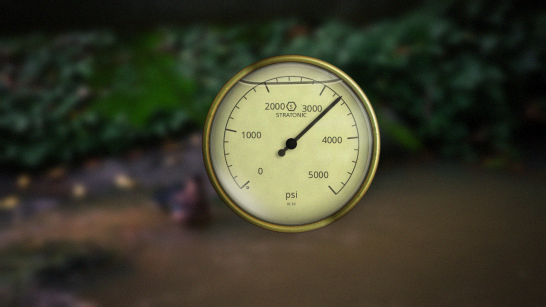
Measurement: 3300 psi
